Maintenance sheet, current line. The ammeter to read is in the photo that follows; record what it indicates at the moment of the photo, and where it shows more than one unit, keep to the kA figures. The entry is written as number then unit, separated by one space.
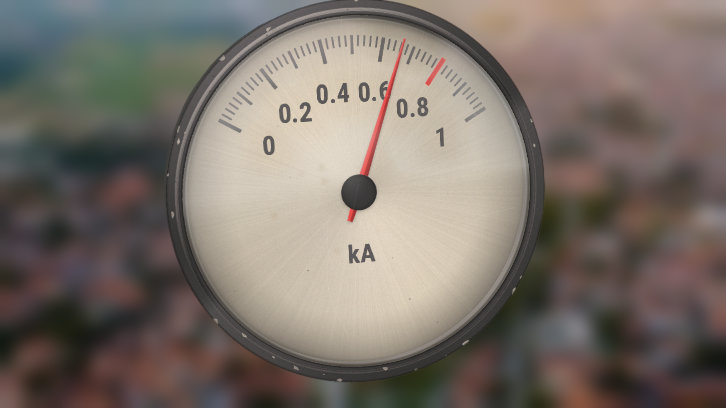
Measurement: 0.66 kA
